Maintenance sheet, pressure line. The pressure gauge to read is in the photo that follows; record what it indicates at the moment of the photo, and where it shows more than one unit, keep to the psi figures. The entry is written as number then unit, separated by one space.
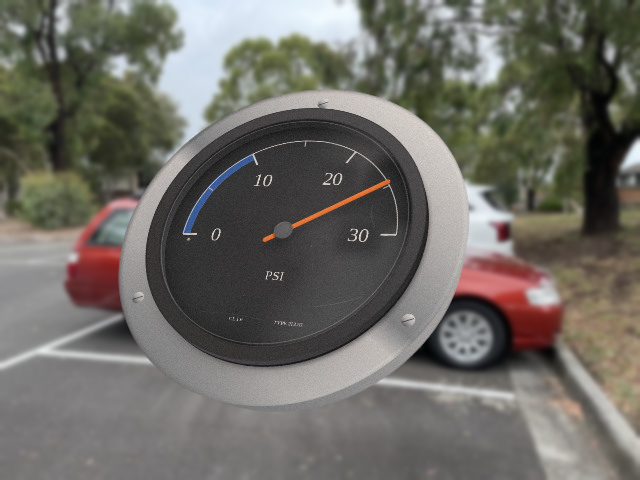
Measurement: 25 psi
